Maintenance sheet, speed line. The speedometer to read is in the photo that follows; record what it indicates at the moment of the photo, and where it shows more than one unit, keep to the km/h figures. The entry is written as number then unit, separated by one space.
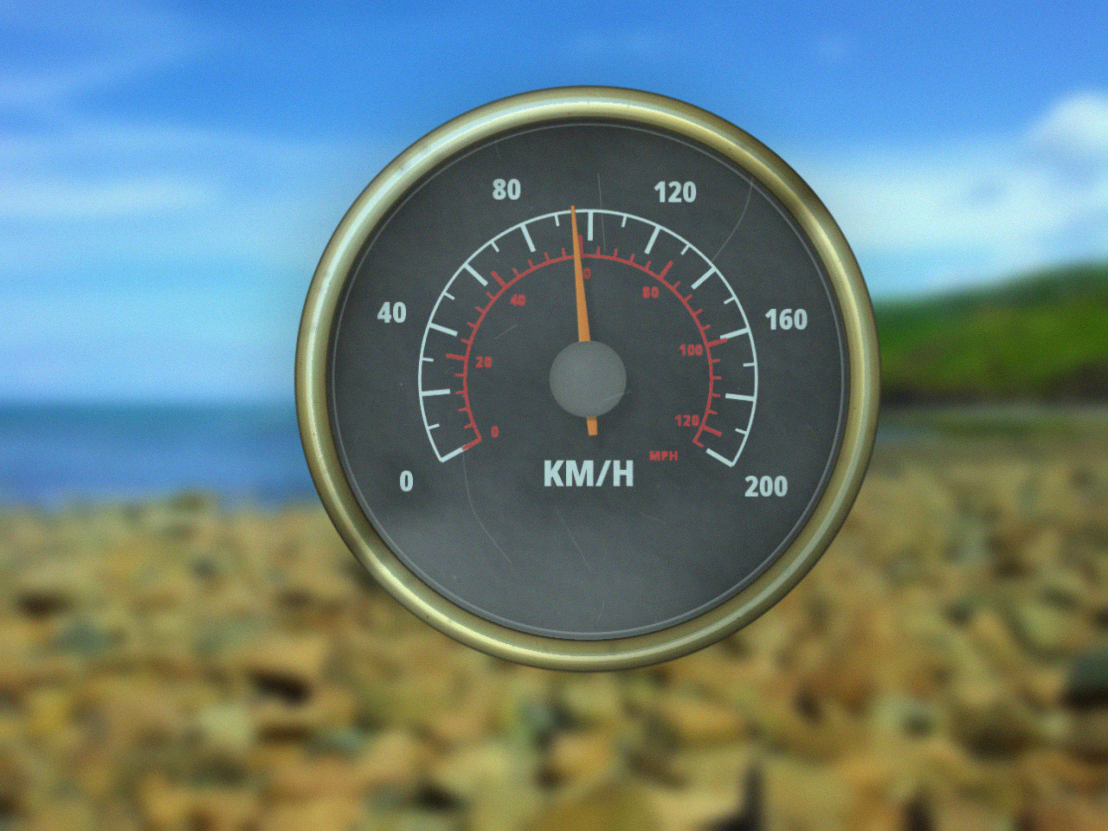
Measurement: 95 km/h
